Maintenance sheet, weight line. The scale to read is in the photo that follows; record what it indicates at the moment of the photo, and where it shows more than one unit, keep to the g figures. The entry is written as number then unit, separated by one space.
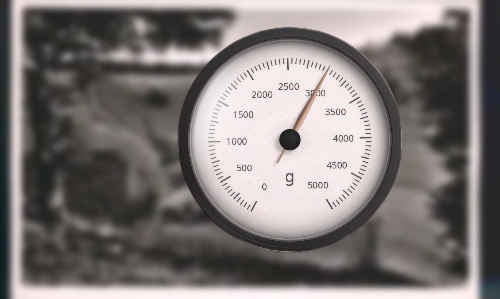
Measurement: 3000 g
